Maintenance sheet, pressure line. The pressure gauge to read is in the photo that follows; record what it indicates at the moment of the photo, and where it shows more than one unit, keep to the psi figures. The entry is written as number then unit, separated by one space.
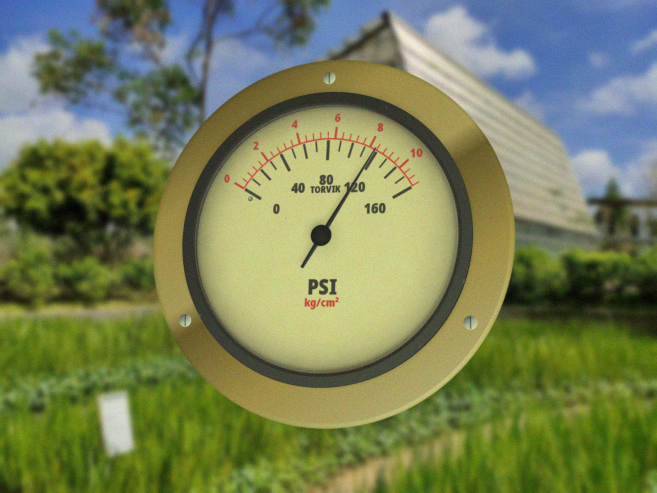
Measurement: 120 psi
